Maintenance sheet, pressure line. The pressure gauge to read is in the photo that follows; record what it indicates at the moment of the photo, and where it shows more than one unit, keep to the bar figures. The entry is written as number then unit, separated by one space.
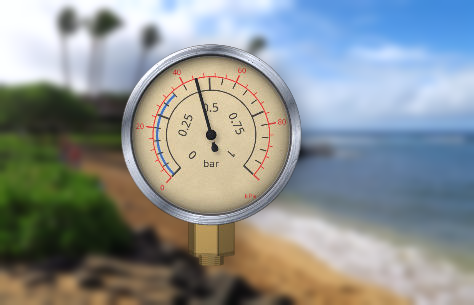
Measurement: 0.45 bar
